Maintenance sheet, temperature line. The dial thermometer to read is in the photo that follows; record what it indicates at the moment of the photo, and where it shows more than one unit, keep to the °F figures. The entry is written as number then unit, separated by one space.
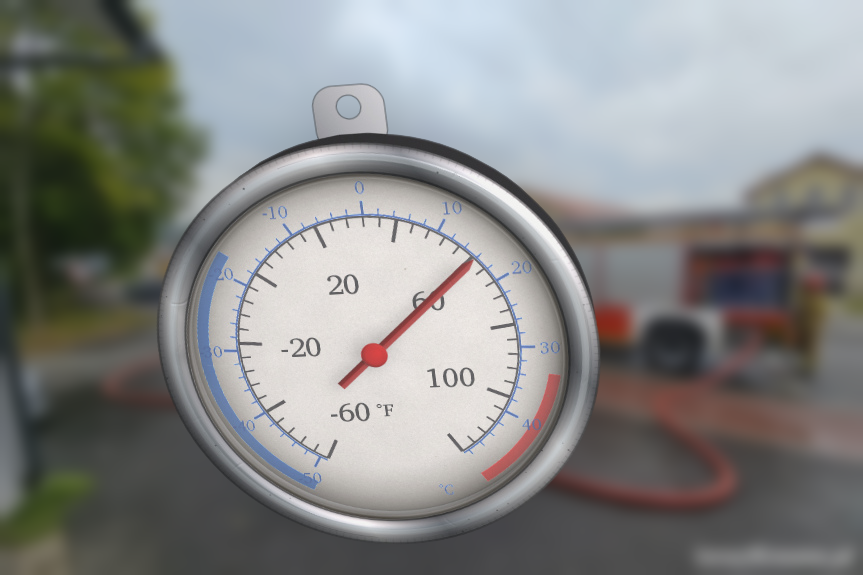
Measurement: 60 °F
